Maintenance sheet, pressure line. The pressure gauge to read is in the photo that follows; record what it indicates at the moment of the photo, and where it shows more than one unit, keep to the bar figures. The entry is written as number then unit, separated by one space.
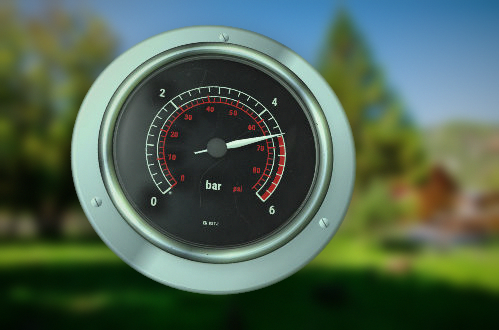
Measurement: 4.6 bar
